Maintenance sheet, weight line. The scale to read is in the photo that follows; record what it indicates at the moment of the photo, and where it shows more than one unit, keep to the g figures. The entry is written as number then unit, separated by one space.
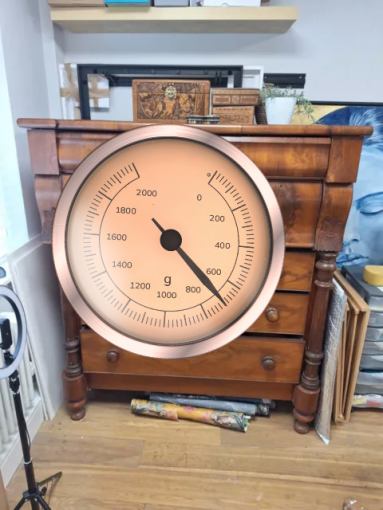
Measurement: 700 g
